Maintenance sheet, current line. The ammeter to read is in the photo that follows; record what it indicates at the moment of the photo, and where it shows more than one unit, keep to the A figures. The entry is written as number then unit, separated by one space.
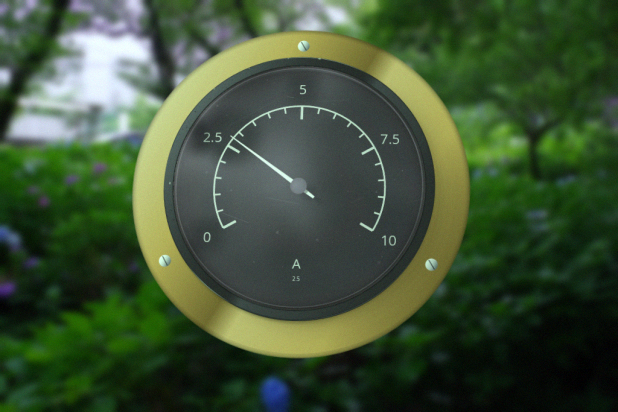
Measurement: 2.75 A
